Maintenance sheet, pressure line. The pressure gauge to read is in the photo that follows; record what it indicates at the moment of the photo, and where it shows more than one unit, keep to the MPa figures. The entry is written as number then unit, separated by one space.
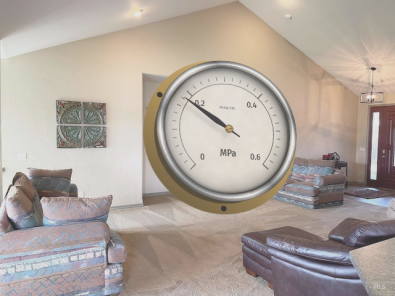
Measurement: 0.18 MPa
